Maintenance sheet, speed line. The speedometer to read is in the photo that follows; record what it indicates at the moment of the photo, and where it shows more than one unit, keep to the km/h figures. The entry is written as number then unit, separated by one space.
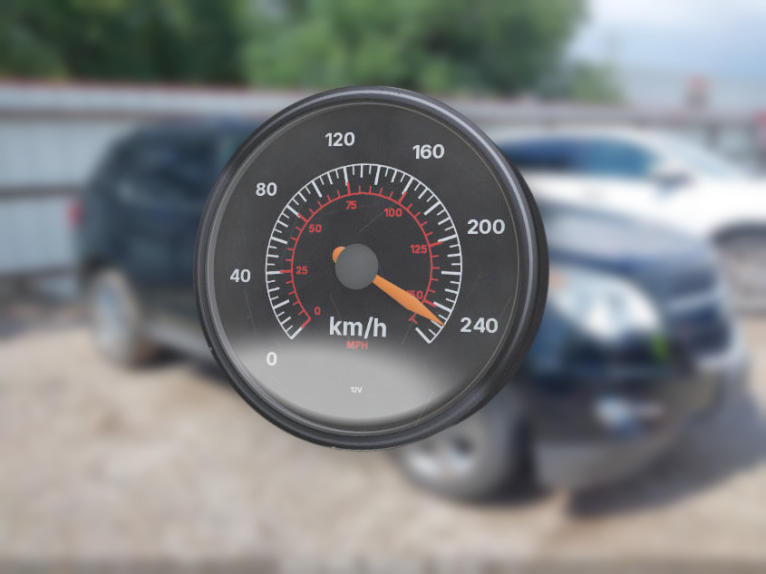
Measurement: 247.5 km/h
